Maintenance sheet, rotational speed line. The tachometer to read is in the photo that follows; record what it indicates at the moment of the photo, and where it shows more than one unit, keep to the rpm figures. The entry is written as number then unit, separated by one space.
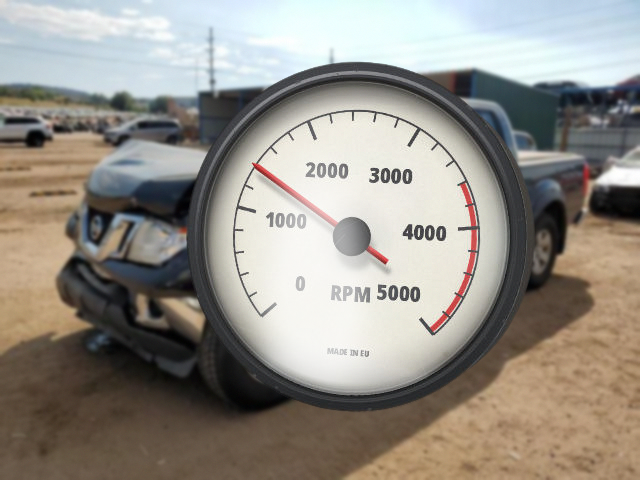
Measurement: 1400 rpm
